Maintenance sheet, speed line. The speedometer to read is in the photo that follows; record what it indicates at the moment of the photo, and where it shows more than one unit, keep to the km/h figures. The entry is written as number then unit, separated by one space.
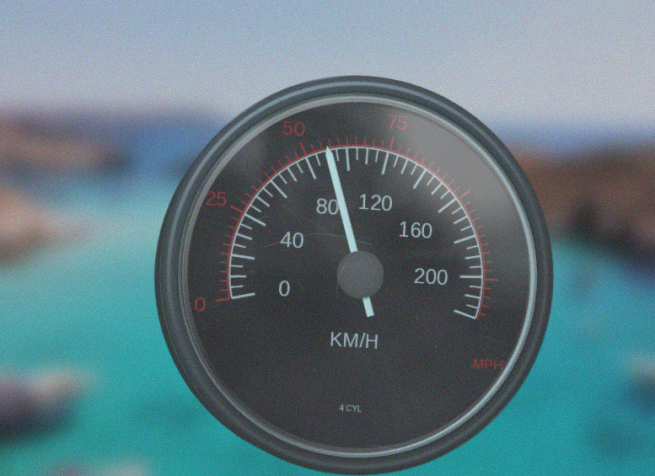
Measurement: 90 km/h
